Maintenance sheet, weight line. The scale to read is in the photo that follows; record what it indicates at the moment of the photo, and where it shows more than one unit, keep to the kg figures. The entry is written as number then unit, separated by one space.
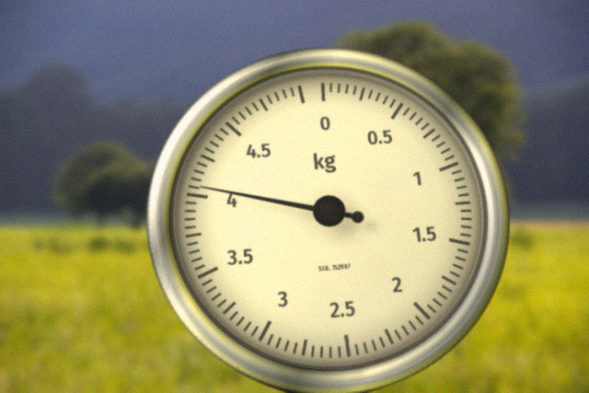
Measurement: 4.05 kg
